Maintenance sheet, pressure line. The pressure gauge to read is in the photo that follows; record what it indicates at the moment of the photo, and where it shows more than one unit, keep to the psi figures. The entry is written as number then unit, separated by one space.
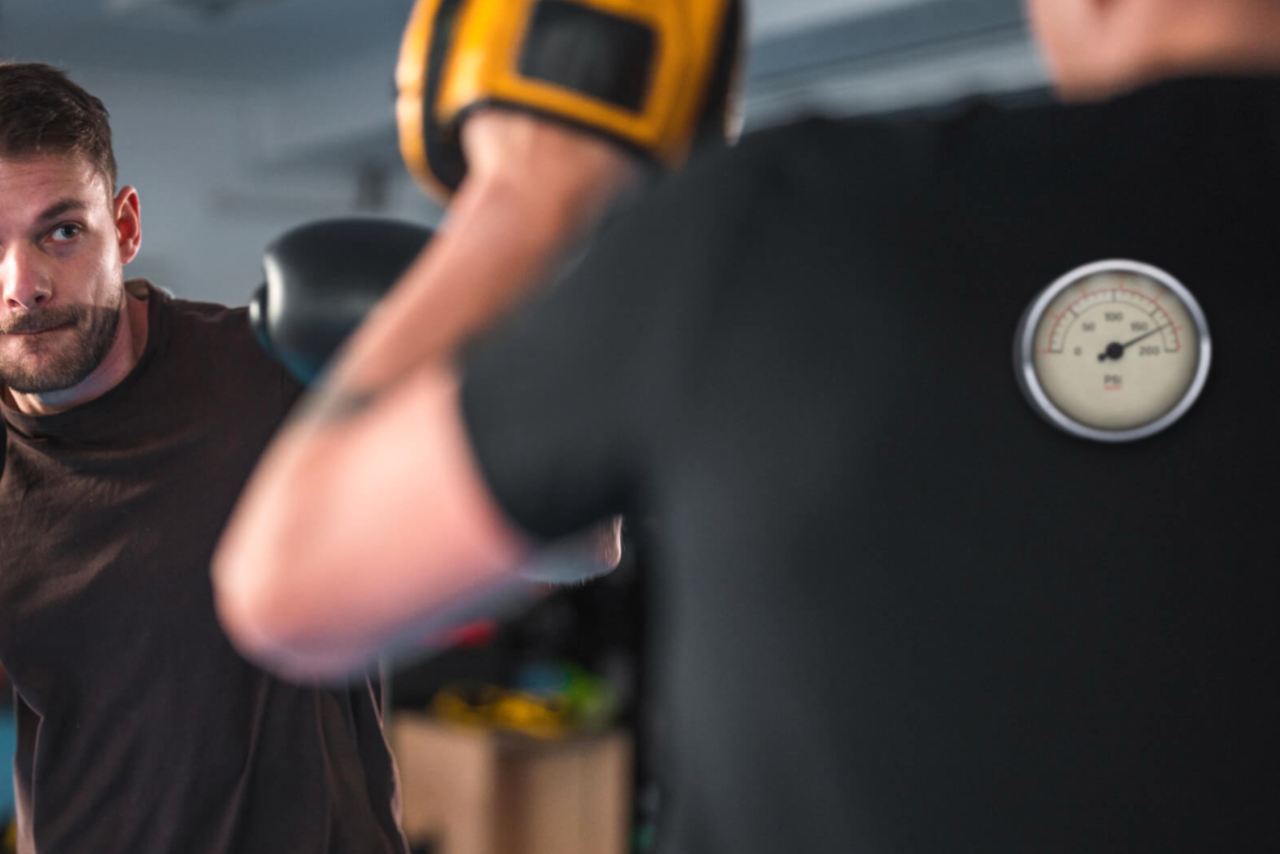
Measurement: 170 psi
